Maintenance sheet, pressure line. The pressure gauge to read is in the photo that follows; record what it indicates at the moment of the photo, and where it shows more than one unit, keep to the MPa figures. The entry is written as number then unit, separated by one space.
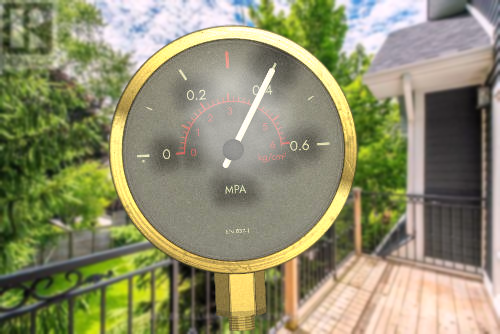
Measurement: 0.4 MPa
